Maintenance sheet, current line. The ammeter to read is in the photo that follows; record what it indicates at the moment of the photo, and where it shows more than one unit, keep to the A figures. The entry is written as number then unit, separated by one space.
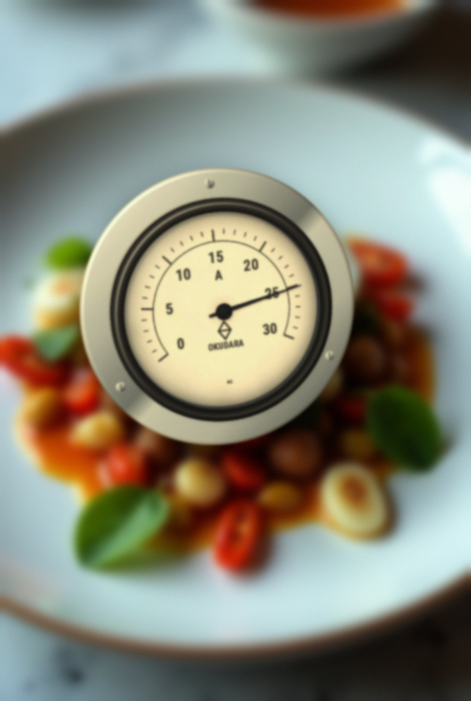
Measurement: 25 A
